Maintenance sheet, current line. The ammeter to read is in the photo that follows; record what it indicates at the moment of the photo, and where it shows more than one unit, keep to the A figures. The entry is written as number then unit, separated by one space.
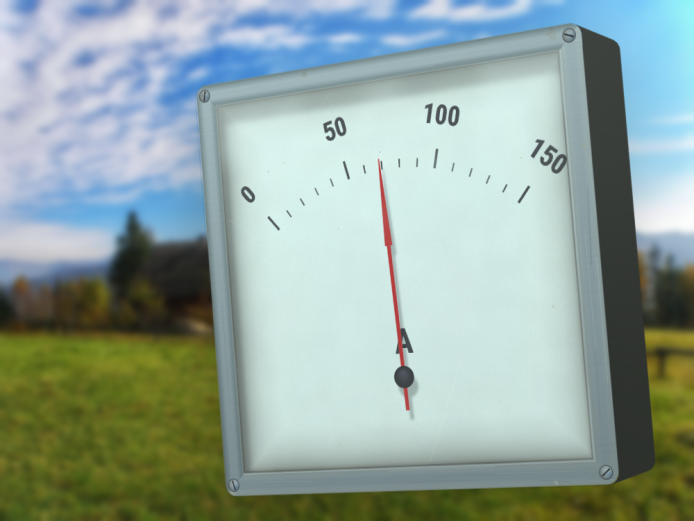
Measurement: 70 A
